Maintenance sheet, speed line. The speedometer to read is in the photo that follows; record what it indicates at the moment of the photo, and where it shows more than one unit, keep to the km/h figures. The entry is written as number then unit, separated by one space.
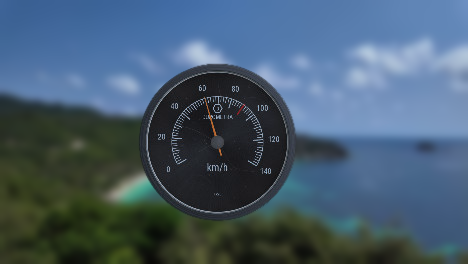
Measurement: 60 km/h
